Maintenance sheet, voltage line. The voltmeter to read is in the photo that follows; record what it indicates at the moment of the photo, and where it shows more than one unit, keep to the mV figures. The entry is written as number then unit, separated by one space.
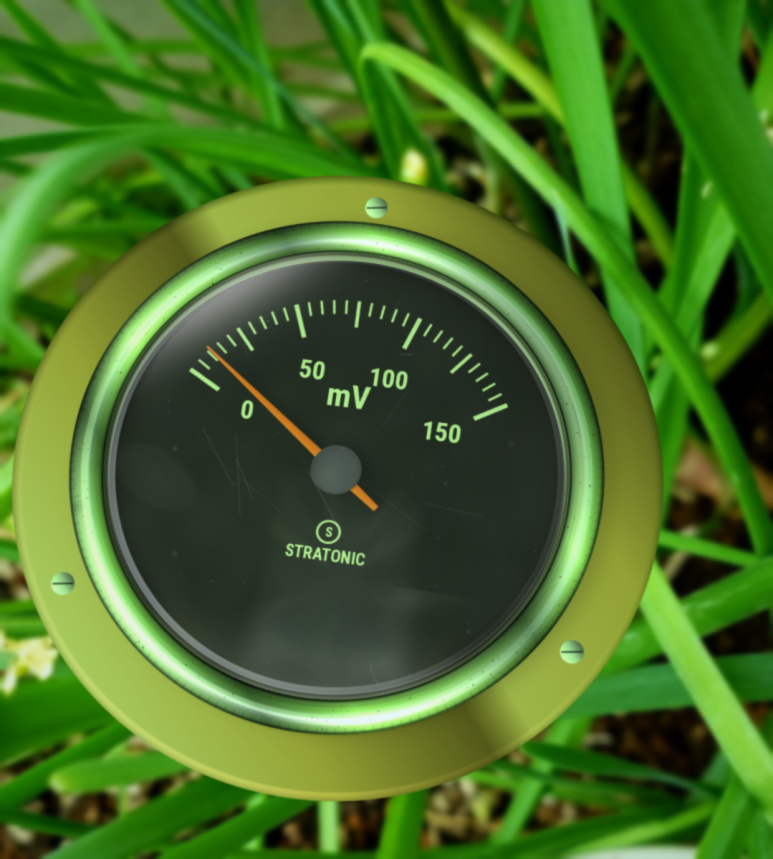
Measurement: 10 mV
